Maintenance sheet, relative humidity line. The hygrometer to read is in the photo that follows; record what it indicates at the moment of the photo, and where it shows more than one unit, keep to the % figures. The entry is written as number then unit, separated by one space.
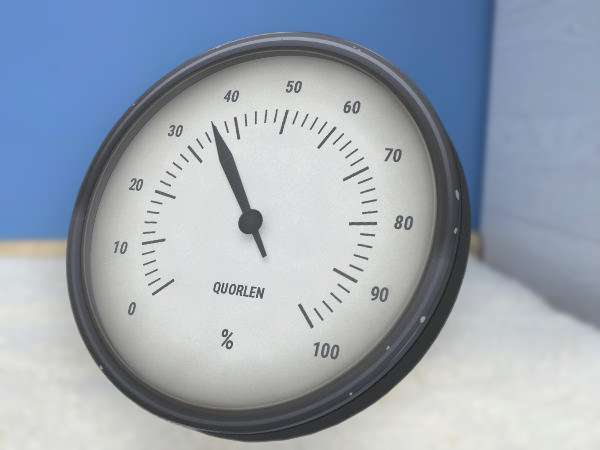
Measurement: 36 %
